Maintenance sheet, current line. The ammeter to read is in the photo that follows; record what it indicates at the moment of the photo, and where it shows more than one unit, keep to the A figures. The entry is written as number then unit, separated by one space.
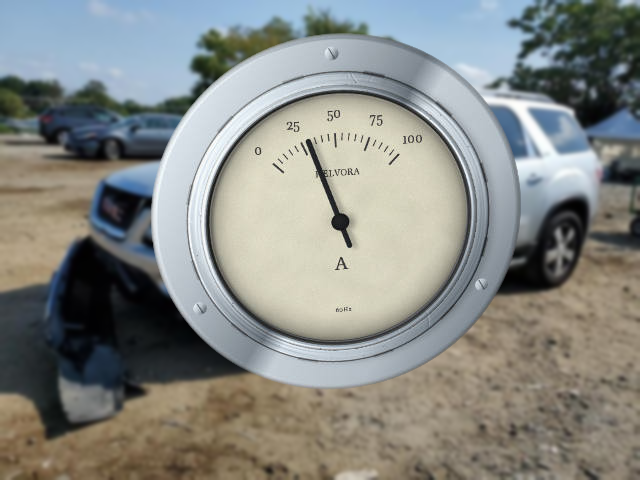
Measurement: 30 A
